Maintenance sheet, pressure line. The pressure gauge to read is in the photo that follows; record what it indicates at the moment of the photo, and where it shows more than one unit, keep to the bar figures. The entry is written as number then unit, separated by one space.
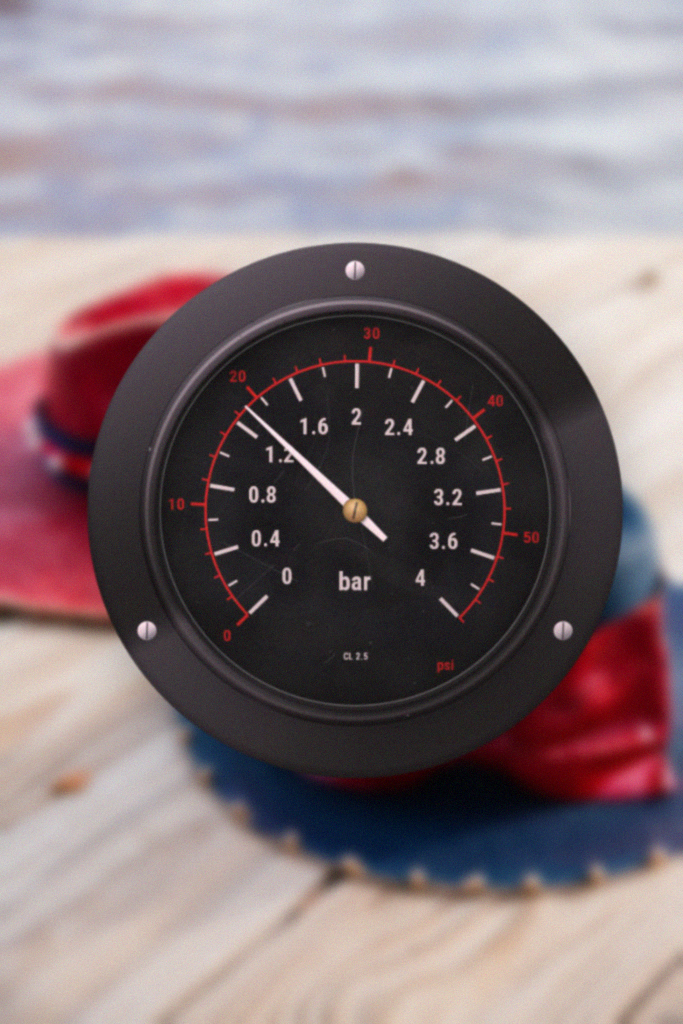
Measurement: 1.3 bar
